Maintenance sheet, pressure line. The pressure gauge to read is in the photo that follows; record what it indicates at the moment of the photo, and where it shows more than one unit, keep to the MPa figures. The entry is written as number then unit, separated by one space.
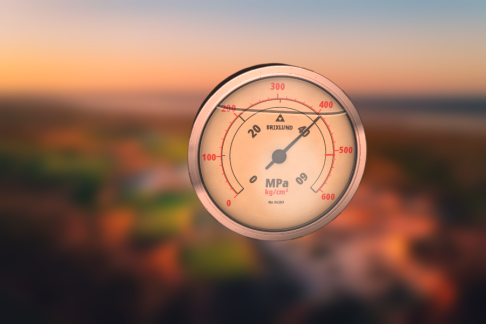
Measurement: 40 MPa
